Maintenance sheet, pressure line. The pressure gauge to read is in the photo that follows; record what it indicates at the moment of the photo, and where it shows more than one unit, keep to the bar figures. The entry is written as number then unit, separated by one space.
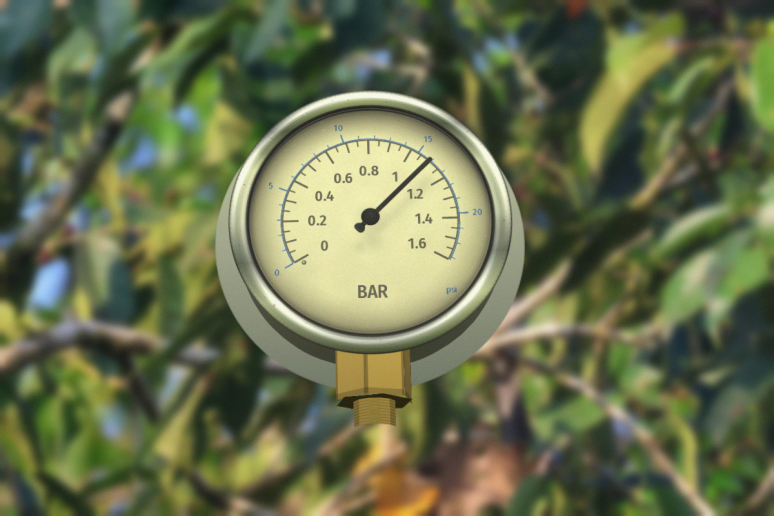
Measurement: 1.1 bar
